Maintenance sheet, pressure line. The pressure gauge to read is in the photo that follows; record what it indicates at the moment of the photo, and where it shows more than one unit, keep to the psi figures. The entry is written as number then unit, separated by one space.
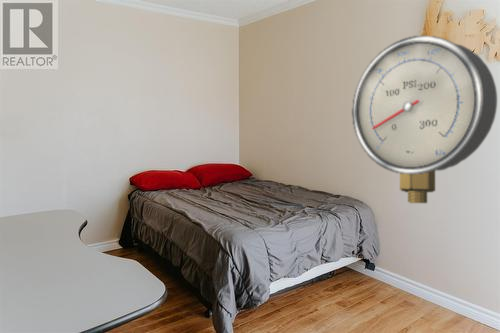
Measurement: 25 psi
